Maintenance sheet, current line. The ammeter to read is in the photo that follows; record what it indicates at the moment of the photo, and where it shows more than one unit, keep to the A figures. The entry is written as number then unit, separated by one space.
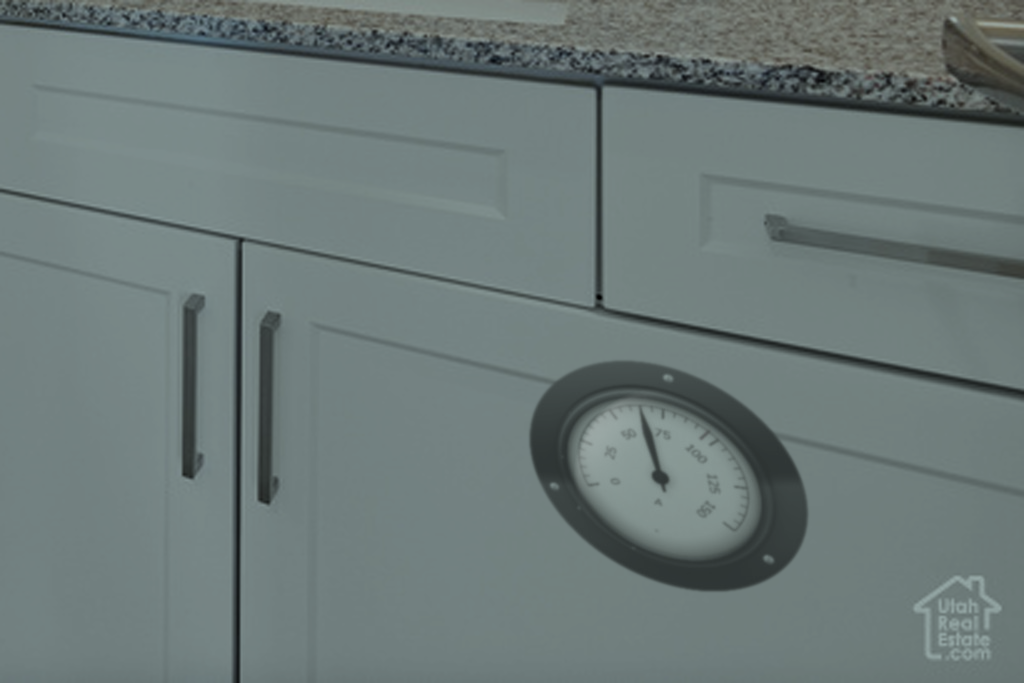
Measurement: 65 A
